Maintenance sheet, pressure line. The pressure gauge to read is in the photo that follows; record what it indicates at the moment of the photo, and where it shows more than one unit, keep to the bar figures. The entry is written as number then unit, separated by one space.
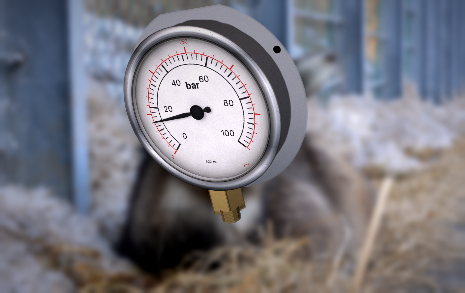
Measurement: 14 bar
